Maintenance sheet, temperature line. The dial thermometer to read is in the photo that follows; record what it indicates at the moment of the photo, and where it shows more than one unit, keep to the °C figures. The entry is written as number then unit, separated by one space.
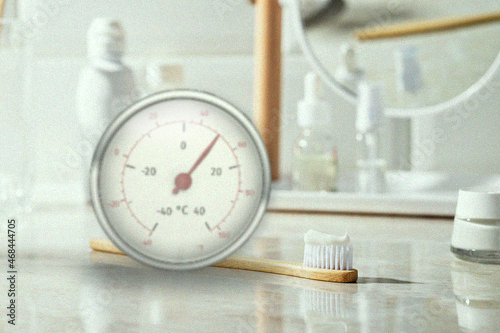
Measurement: 10 °C
